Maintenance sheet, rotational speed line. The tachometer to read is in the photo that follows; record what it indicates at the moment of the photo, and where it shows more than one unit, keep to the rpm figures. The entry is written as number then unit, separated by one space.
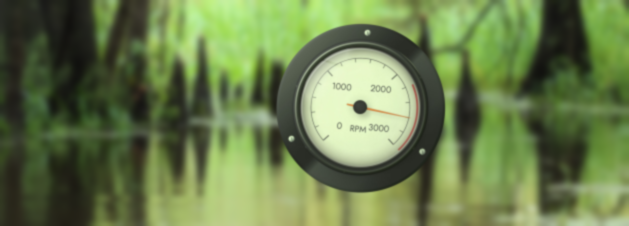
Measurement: 2600 rpm
